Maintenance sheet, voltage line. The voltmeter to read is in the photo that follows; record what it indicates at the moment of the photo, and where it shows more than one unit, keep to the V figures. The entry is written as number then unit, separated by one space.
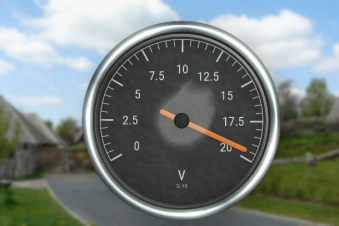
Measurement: 19.5 V
